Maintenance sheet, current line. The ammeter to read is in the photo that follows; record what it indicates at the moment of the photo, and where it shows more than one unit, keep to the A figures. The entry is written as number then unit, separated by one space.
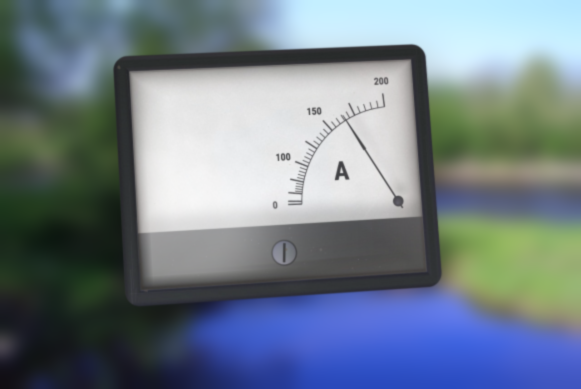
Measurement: 165 A
